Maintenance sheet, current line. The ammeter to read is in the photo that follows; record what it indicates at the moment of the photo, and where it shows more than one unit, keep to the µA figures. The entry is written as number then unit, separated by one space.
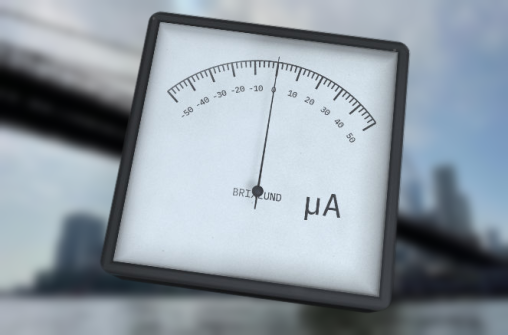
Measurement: 0 µA
